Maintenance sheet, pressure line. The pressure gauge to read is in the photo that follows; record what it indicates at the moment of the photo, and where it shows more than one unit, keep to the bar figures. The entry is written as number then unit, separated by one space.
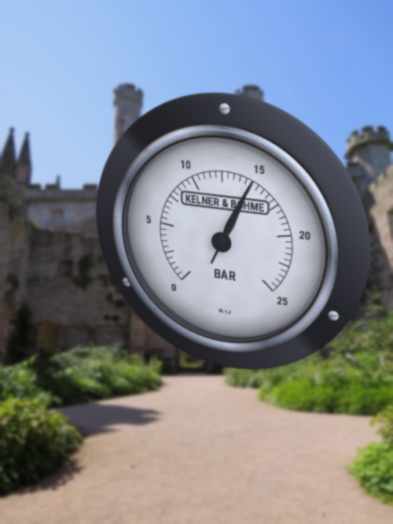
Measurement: 15 bar
